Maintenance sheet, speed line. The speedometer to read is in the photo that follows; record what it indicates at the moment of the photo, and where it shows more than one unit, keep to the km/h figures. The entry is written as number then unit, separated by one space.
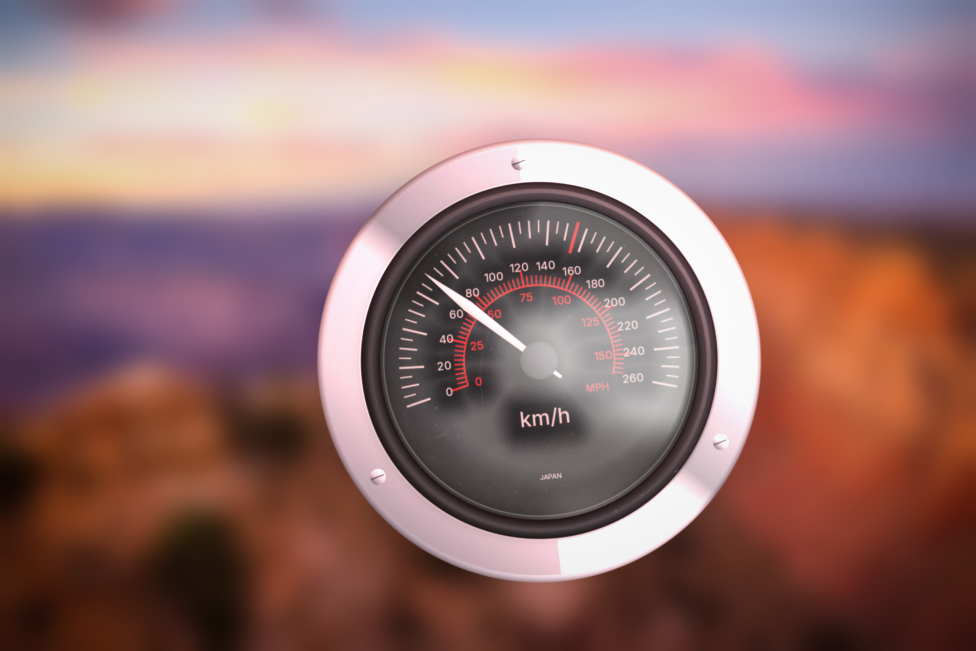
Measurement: 70 km/h
